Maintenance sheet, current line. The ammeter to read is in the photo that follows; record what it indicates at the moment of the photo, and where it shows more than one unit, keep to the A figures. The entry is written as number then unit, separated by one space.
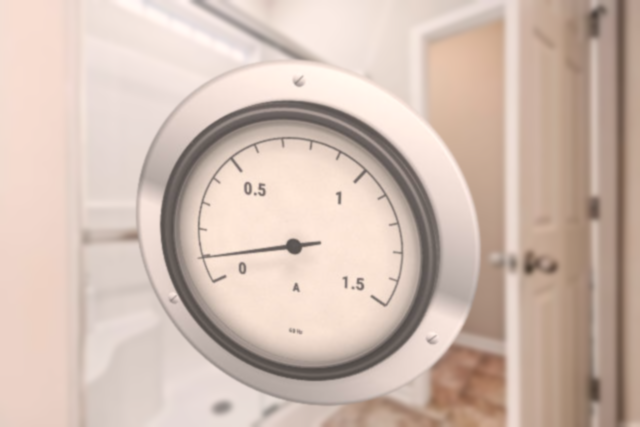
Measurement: 0.1 A
